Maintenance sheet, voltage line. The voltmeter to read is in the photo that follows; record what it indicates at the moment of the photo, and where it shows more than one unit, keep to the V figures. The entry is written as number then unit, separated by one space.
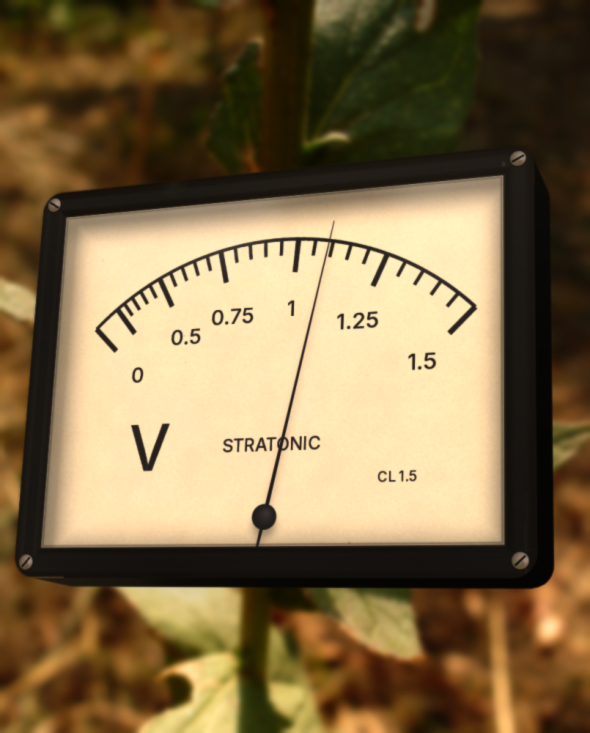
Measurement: 1.1 V
